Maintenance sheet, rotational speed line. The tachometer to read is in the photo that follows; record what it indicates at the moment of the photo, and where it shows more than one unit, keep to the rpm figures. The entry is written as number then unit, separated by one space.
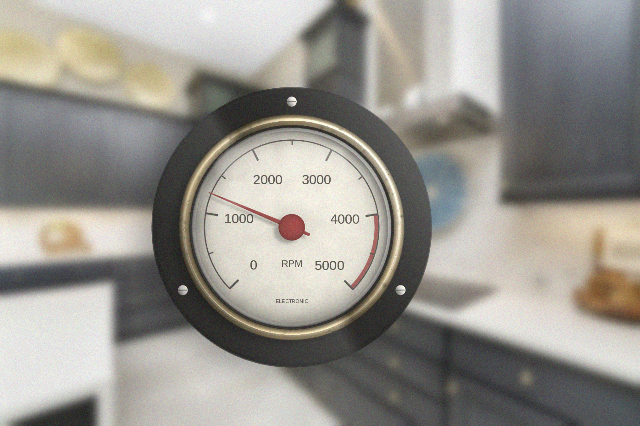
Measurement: 1250 rpm
